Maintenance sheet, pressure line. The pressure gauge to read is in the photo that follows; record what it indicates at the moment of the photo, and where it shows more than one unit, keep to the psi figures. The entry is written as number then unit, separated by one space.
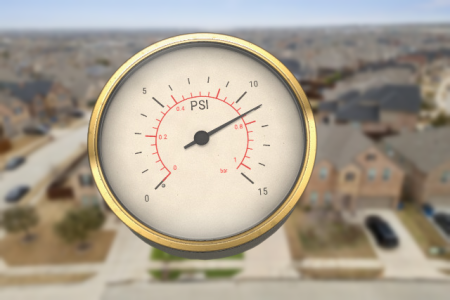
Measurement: 11 psi
